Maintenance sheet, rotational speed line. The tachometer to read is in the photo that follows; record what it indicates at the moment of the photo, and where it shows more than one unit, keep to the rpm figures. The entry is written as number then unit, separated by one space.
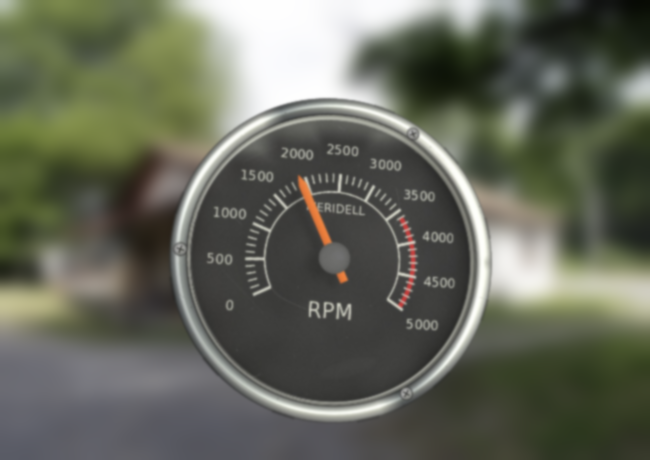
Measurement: 1900 rpm
